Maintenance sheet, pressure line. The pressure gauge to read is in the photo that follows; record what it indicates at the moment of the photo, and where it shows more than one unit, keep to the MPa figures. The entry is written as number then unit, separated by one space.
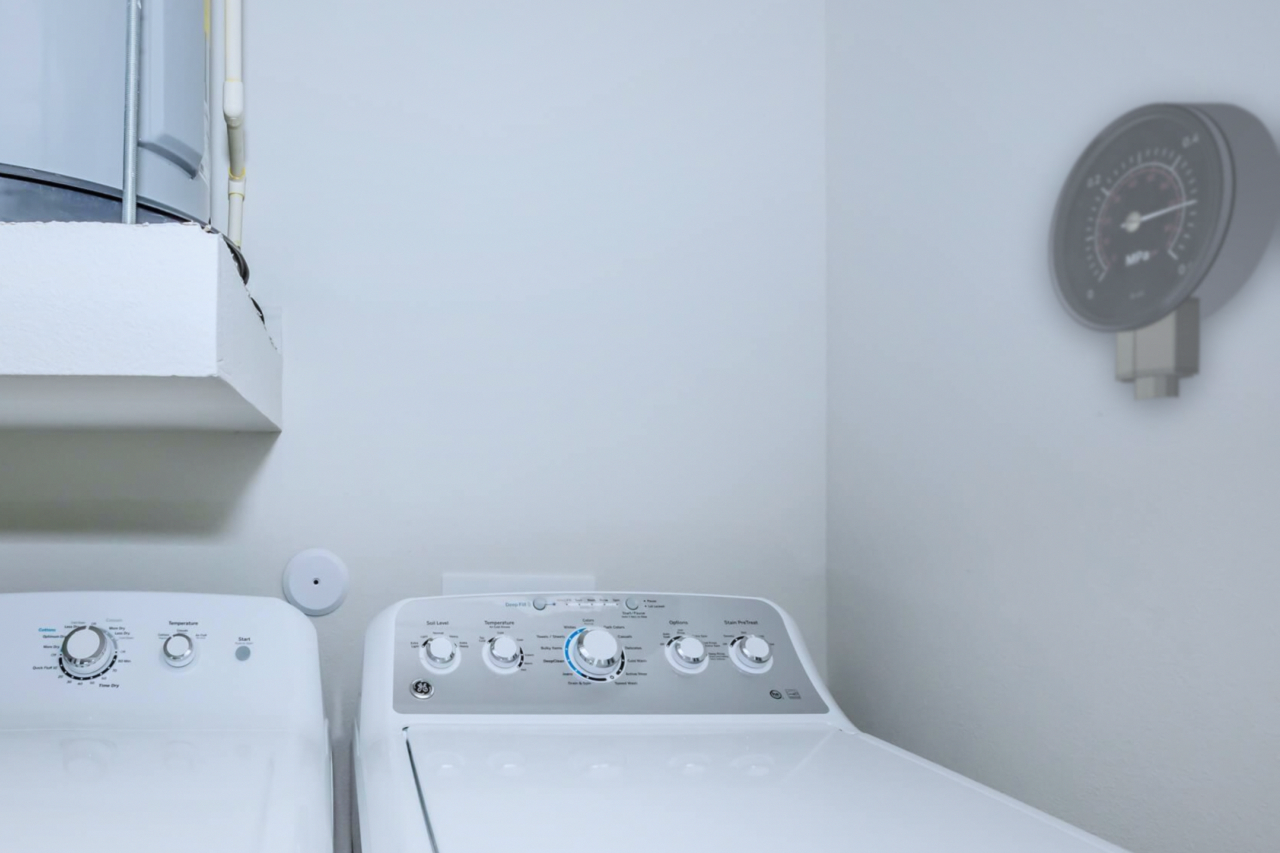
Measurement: 0.5 MPa
